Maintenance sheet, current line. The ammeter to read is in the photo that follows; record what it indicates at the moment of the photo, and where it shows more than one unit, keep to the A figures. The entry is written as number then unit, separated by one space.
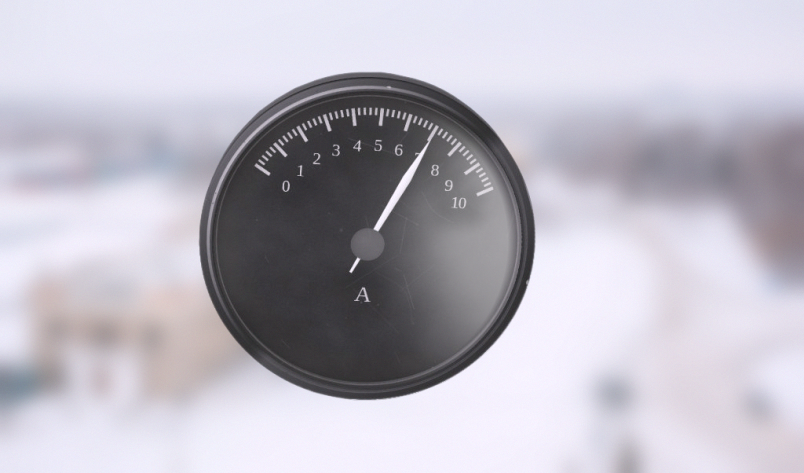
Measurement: 7 A
